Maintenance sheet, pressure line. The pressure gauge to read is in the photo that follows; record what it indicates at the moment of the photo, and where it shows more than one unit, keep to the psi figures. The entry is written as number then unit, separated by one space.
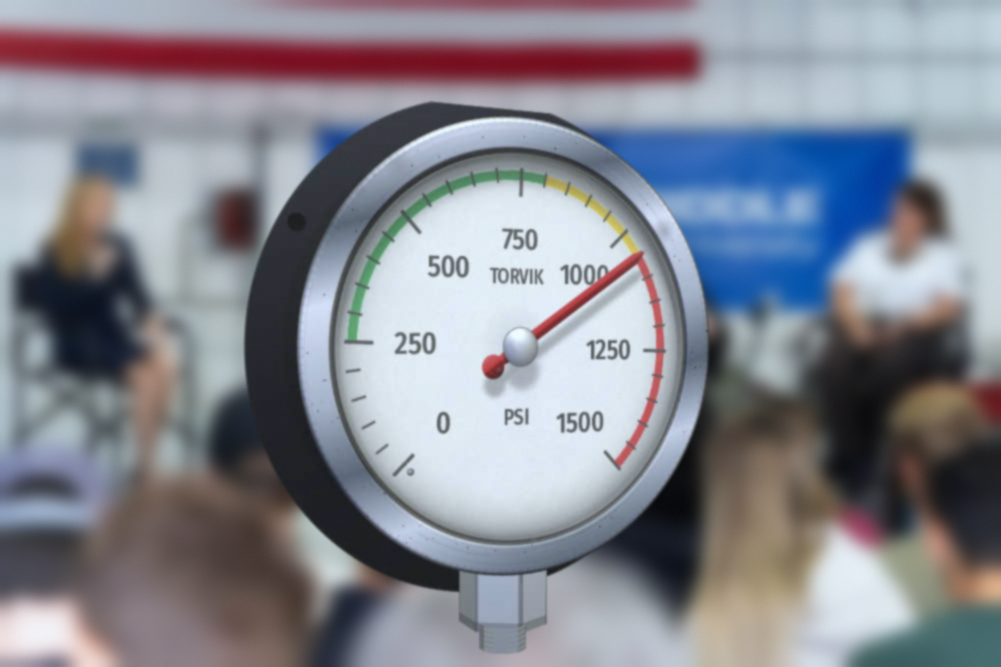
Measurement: 1050 psi
